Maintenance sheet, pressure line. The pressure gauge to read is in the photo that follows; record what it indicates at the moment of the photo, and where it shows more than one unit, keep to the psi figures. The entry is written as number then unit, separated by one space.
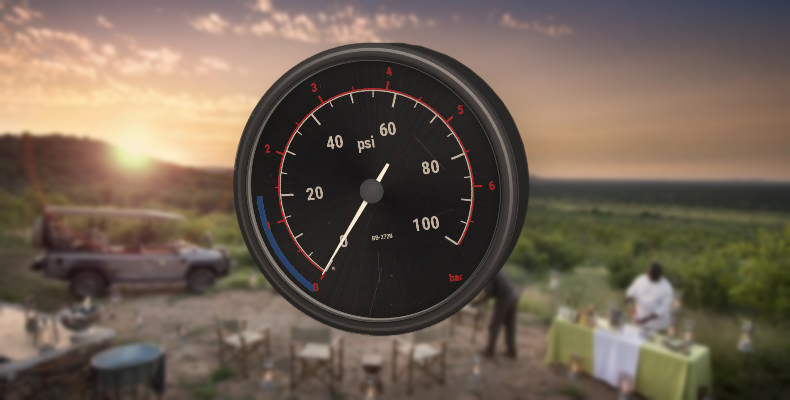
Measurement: 0 psi
